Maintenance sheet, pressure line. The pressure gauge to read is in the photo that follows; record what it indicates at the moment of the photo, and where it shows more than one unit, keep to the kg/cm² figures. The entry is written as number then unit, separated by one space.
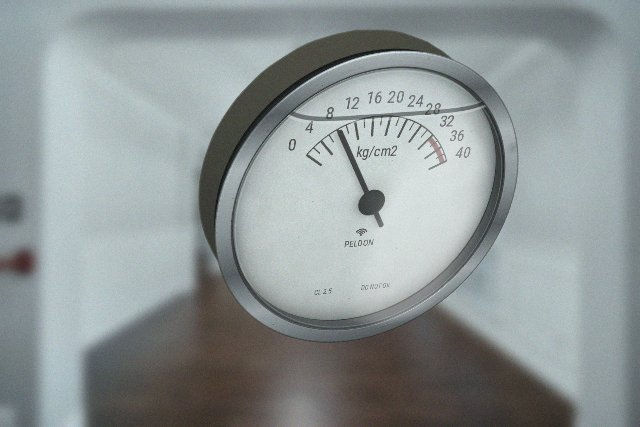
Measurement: 8 kg/cm²
